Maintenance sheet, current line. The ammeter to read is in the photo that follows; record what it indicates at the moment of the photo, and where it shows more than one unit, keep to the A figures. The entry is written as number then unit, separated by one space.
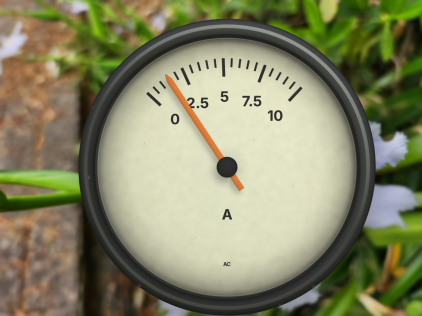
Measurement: 1.5 A
